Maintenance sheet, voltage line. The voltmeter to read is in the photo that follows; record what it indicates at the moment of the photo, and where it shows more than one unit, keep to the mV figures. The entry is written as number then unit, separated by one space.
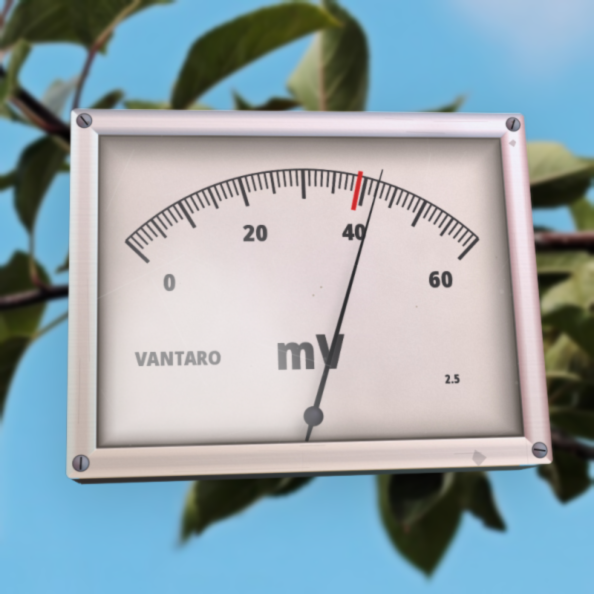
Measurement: 42 mV
